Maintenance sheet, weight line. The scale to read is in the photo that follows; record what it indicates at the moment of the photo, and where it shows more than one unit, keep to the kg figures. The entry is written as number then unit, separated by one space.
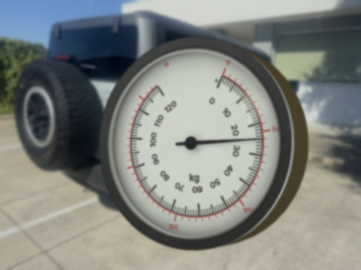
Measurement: 25 kg
